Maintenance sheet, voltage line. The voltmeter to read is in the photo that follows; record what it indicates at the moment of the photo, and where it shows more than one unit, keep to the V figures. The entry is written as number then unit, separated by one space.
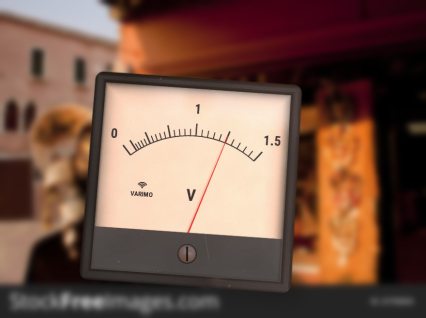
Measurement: 1.25 V
